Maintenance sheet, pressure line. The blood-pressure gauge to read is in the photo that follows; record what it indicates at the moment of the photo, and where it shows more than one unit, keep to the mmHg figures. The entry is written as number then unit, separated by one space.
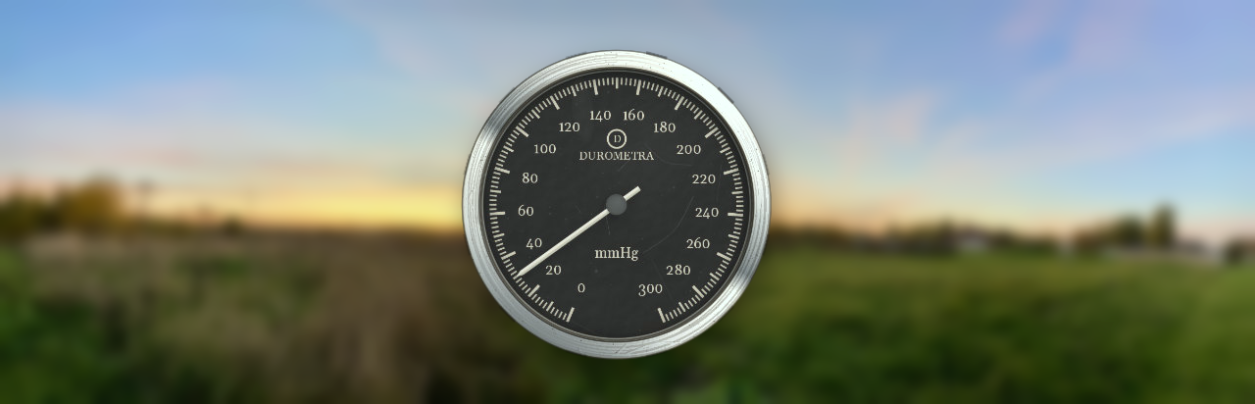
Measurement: 30 mmHg
